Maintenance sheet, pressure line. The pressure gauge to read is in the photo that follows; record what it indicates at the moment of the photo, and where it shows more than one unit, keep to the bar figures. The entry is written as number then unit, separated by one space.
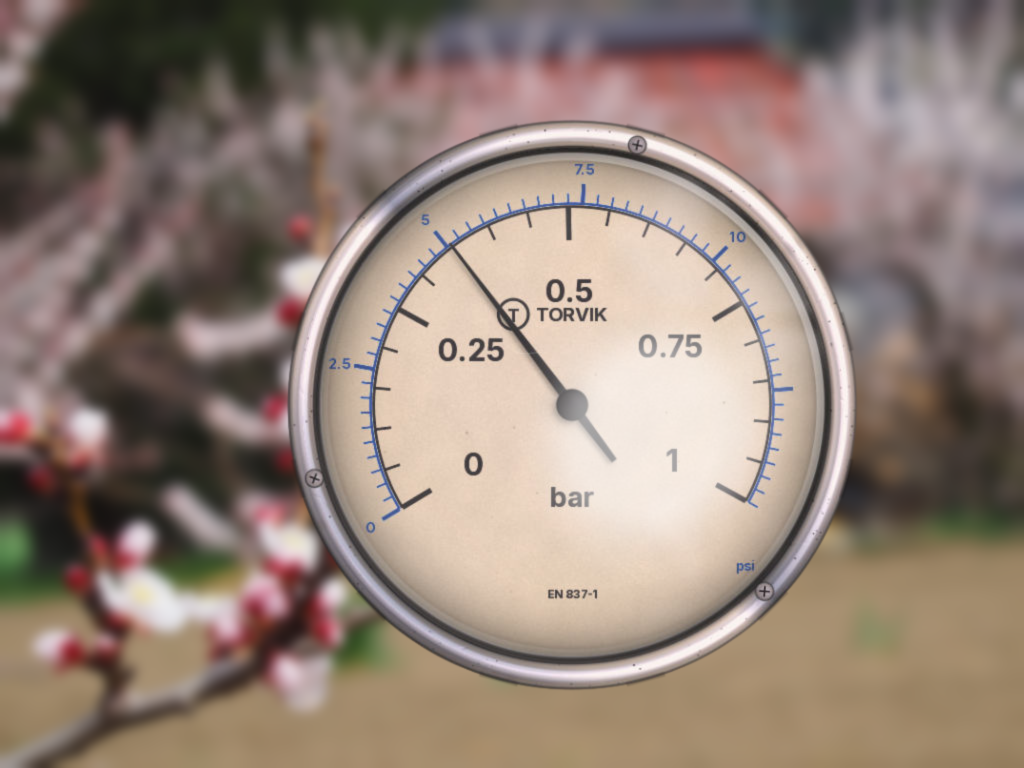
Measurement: 0.35 bar
